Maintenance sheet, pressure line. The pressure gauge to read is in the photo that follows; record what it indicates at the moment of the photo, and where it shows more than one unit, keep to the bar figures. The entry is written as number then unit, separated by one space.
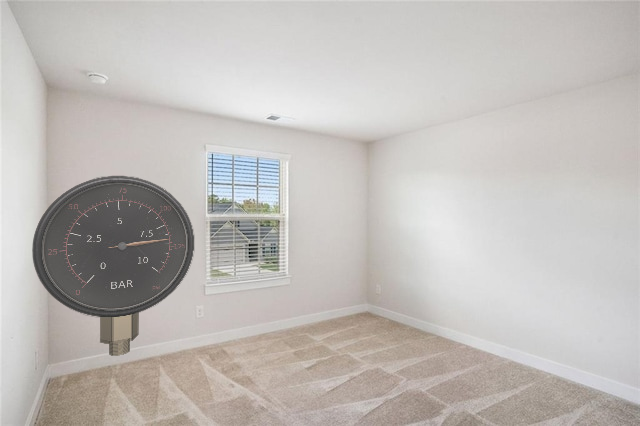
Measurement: 8.25 bar
